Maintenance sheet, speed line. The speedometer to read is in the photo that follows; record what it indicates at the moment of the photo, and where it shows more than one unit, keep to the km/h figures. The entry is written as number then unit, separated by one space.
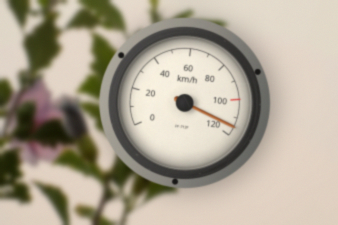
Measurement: 115 km/h
